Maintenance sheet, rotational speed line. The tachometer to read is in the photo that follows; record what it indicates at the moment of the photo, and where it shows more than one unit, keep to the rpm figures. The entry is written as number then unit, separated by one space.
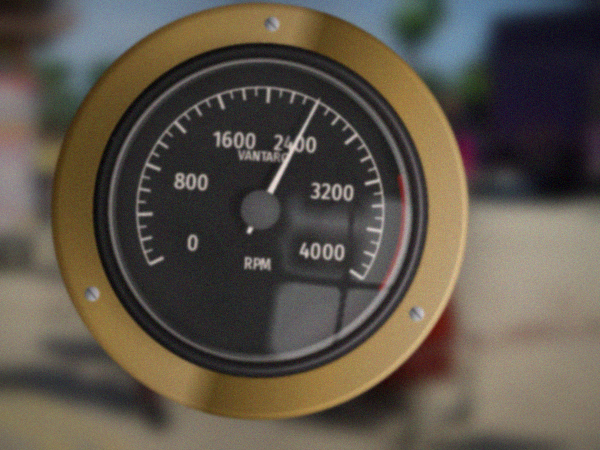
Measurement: 2400 rpm
